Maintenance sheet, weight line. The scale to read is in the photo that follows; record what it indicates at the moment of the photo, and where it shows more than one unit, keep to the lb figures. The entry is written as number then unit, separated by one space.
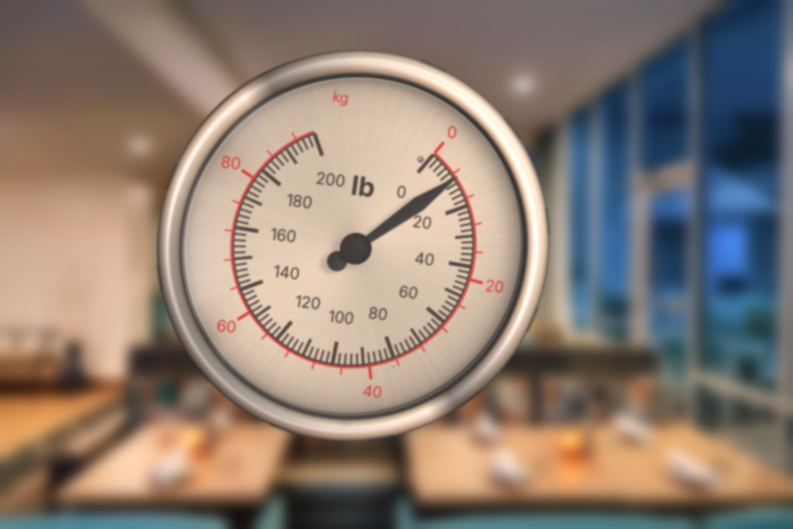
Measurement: 10 lb
